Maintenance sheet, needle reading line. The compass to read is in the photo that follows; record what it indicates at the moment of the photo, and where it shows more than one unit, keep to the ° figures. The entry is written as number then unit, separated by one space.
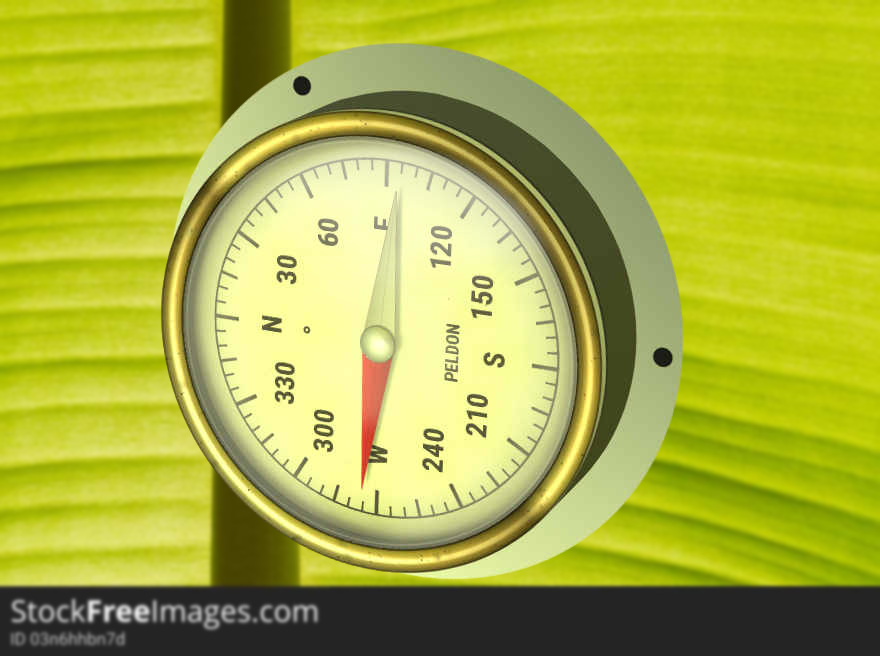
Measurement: 275 °
